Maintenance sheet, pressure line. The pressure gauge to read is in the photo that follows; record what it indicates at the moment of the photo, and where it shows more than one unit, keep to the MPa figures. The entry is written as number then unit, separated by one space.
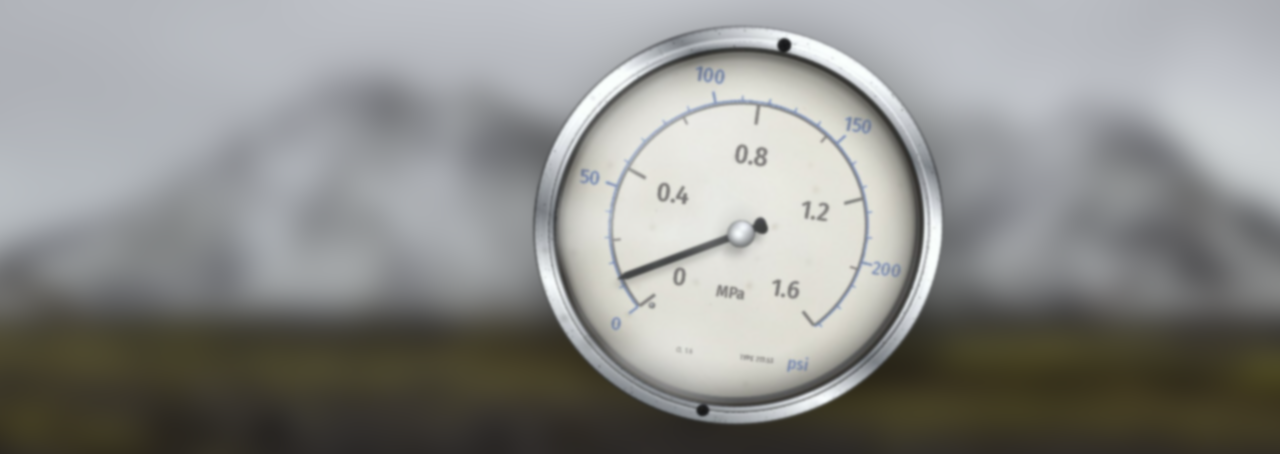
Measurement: 0.1 MPa
